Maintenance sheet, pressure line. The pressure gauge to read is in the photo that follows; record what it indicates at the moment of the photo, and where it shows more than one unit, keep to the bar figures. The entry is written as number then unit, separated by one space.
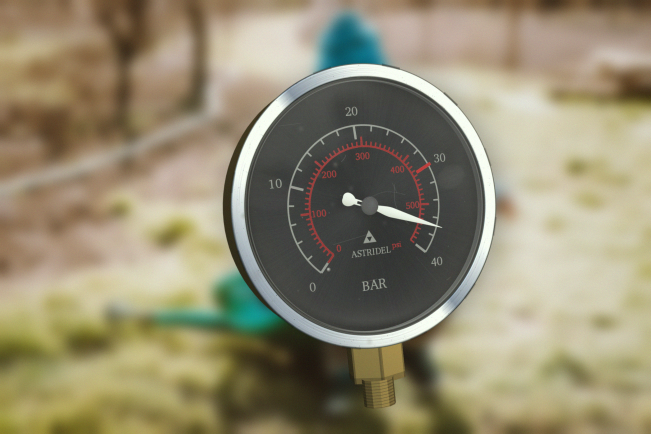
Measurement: 37 bar
